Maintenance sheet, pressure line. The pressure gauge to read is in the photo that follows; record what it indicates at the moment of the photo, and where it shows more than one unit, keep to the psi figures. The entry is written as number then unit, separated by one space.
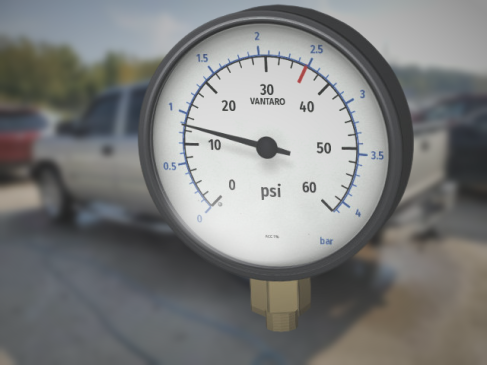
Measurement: 13 psi
